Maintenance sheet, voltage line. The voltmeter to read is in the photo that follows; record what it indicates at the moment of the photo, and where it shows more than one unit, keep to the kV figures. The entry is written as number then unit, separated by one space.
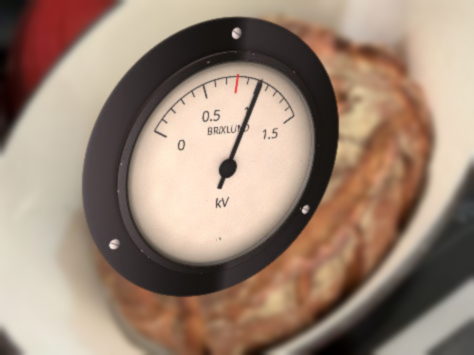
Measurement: 1 kV
